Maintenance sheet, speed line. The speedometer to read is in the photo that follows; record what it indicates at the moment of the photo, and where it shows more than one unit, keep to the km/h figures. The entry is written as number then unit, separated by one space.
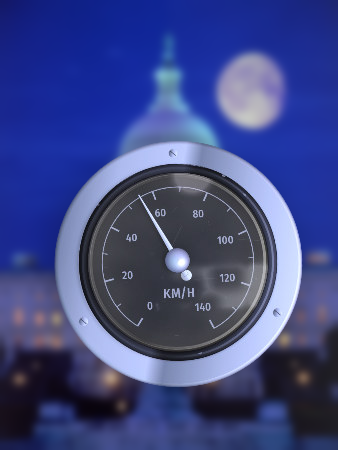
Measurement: 55 km/h
